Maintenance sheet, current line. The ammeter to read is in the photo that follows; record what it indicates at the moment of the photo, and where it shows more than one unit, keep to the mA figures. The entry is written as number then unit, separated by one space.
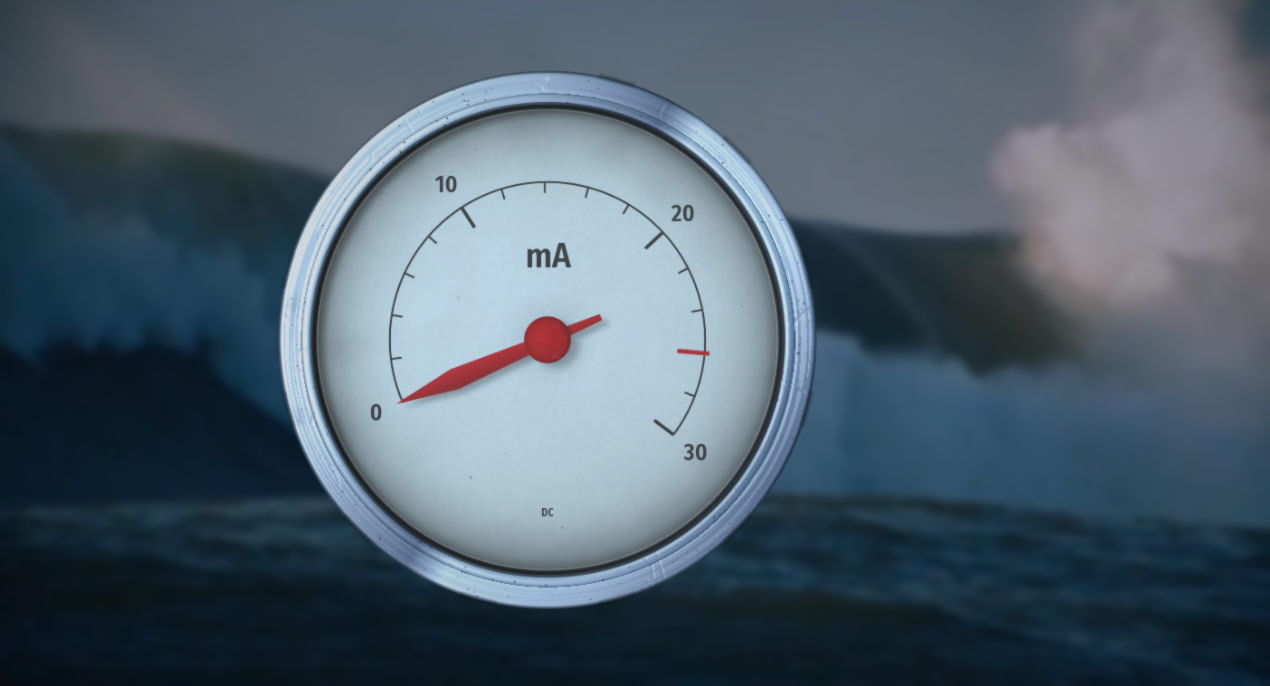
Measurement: 0 mA
